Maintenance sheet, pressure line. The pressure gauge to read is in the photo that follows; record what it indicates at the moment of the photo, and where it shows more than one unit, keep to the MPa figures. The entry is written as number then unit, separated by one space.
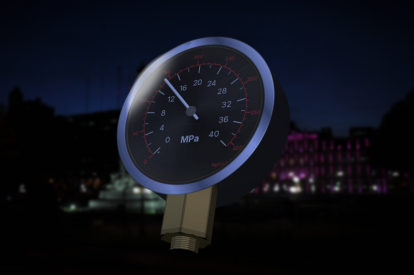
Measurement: 14 MPa
